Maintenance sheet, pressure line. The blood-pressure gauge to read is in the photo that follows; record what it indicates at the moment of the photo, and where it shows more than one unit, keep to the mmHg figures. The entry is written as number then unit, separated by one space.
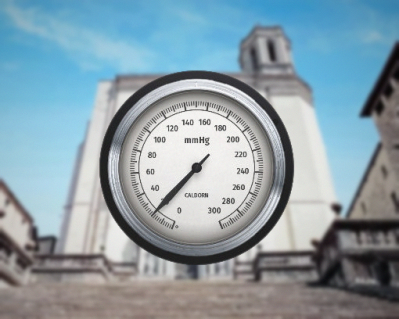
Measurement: 20 mmHg
